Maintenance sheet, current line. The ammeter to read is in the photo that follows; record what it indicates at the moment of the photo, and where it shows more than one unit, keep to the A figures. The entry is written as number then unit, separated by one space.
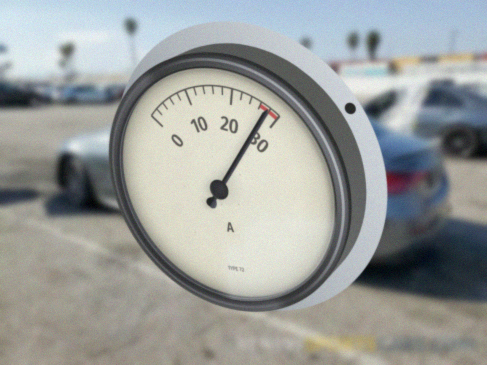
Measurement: 28 A
